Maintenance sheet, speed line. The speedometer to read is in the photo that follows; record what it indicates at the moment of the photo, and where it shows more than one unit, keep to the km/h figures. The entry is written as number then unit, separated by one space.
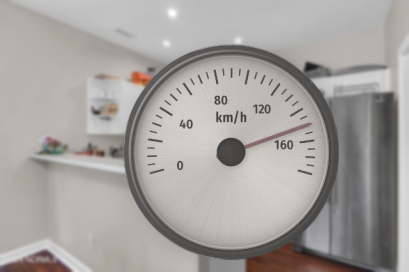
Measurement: 150 km/h
